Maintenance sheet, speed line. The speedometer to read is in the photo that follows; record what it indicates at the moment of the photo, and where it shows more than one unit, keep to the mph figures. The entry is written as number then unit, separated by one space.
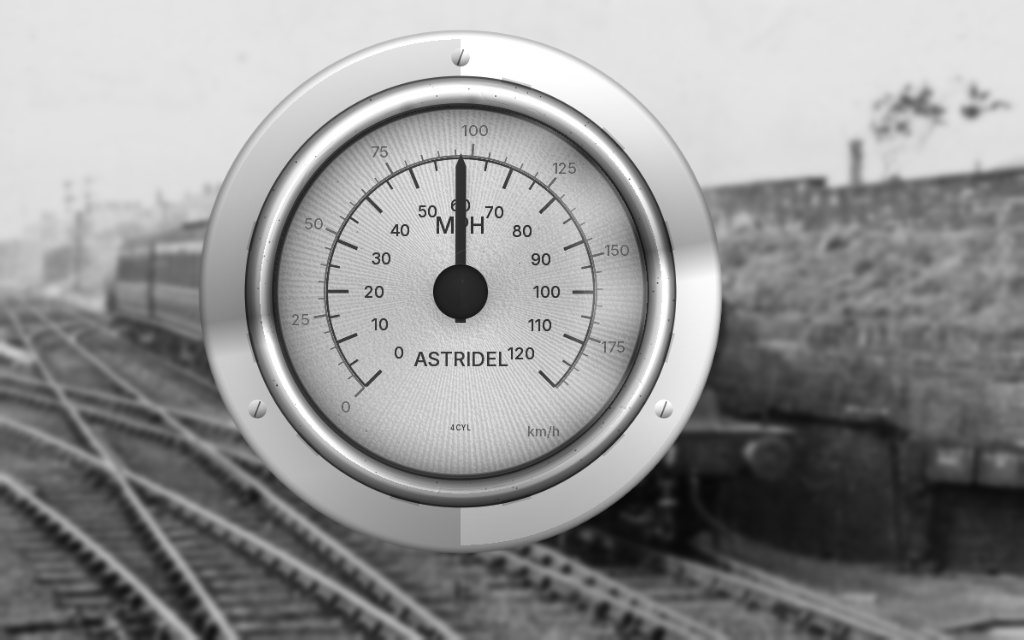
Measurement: 60 mph
